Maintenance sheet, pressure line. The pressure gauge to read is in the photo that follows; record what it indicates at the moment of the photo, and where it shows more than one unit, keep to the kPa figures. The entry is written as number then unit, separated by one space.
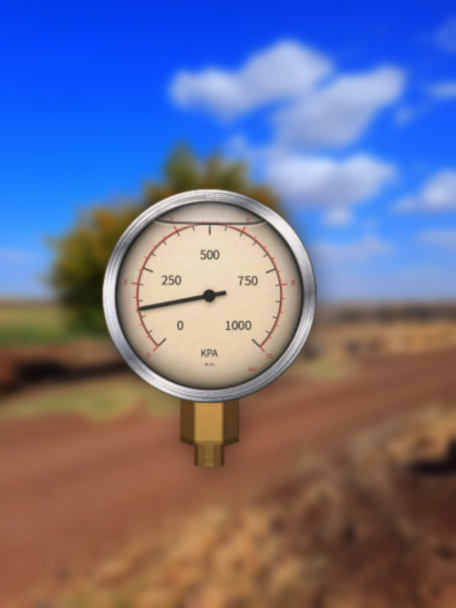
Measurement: 125 kPa
